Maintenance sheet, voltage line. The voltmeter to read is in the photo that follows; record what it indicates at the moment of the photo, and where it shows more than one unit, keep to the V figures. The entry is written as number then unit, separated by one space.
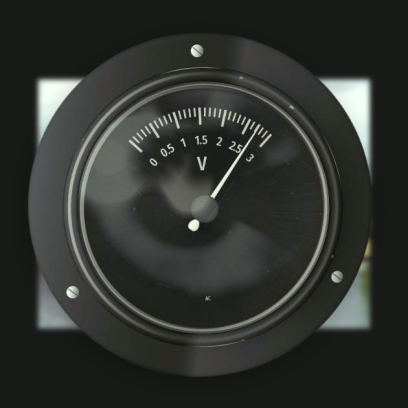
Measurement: 2.7 V
